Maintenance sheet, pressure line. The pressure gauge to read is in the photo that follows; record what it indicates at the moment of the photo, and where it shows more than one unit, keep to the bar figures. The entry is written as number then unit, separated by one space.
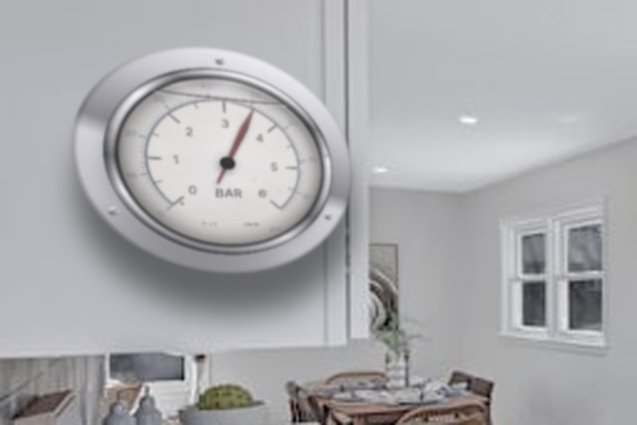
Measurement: 3.5 bar
